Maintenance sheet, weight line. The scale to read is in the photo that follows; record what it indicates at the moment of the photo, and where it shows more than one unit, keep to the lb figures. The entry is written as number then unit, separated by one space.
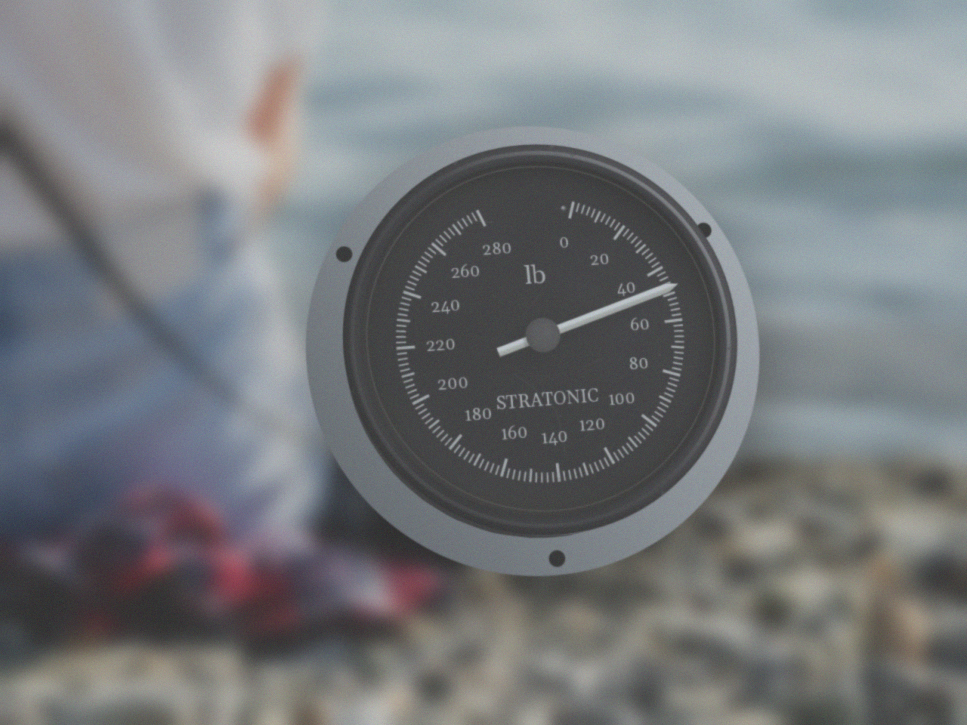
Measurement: 48 lb
